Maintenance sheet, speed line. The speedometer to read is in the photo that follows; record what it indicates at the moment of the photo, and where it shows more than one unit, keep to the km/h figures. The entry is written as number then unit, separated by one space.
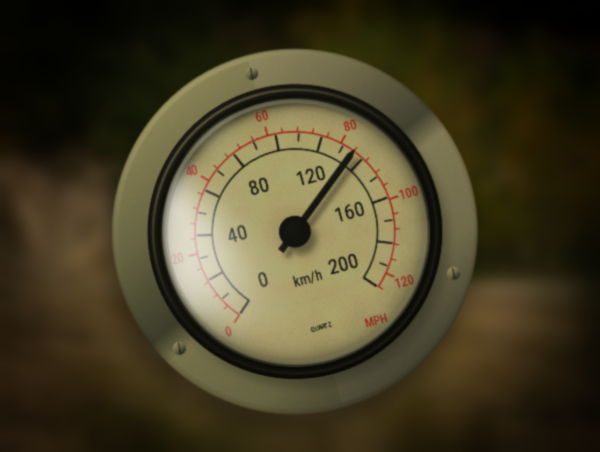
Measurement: 135 km/h
